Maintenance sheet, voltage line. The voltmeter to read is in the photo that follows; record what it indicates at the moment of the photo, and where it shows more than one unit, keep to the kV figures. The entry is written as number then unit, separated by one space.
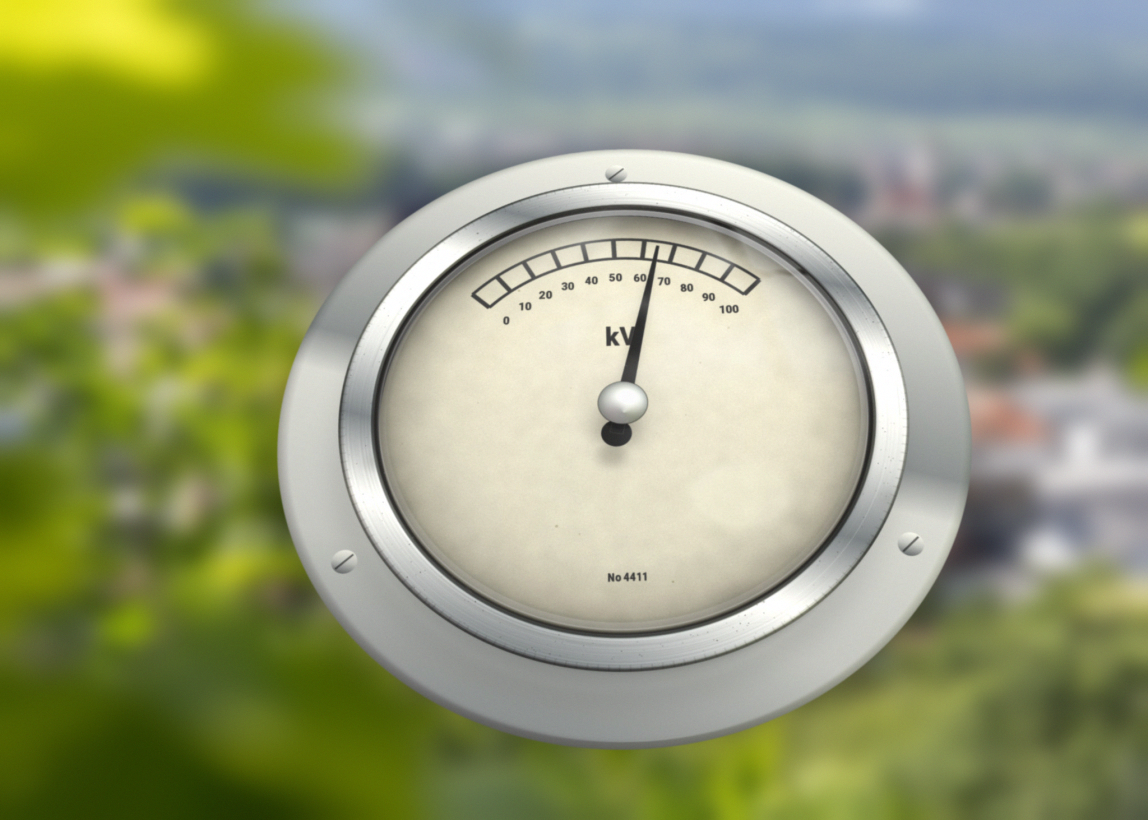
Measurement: 65 kV
